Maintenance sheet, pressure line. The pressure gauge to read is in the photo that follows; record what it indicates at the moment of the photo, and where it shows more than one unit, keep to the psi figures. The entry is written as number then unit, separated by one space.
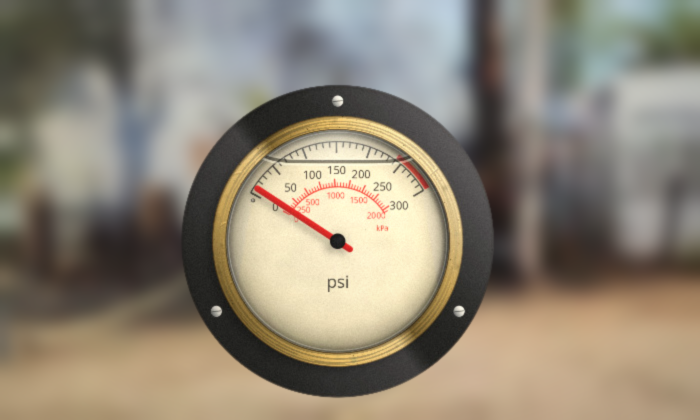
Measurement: 10 psi
